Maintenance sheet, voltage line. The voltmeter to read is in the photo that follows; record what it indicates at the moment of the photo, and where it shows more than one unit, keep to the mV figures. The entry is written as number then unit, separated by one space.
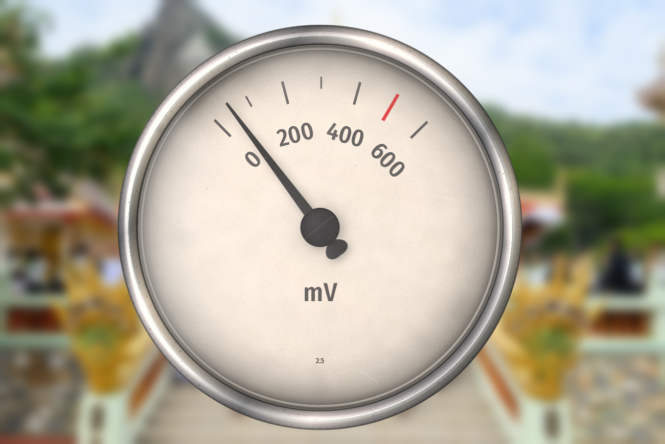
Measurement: 50 mV
